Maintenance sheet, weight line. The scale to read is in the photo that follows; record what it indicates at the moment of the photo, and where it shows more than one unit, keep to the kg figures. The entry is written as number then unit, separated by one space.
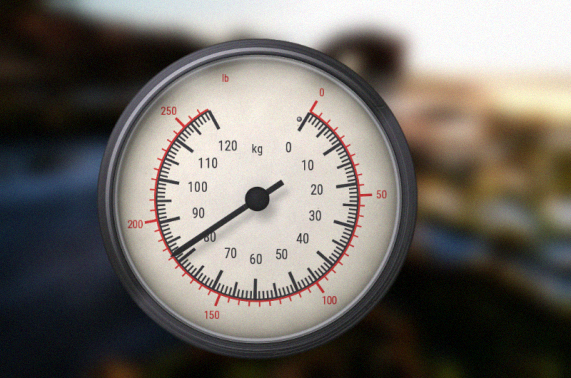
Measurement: 82 kg
